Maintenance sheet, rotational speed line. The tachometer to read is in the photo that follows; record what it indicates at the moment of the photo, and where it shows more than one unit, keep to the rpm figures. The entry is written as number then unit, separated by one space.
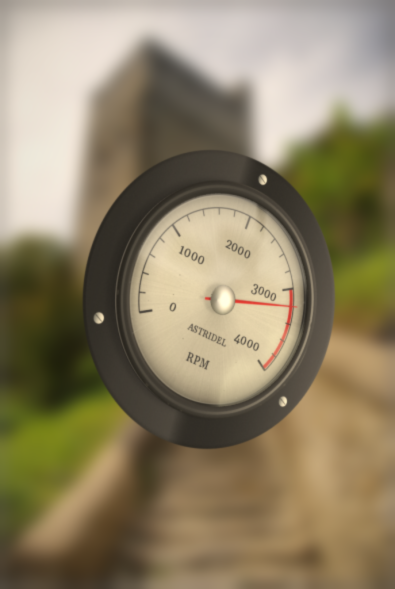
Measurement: 3200 rpm
